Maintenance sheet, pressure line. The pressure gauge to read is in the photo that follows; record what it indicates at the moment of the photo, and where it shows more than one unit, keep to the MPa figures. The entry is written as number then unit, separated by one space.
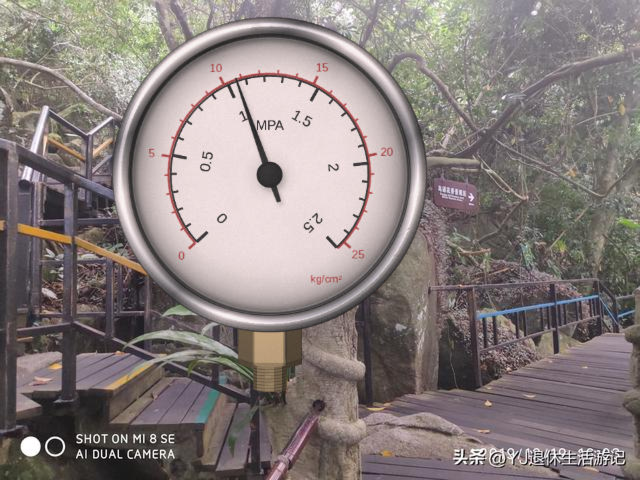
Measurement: 1.05 MPa
